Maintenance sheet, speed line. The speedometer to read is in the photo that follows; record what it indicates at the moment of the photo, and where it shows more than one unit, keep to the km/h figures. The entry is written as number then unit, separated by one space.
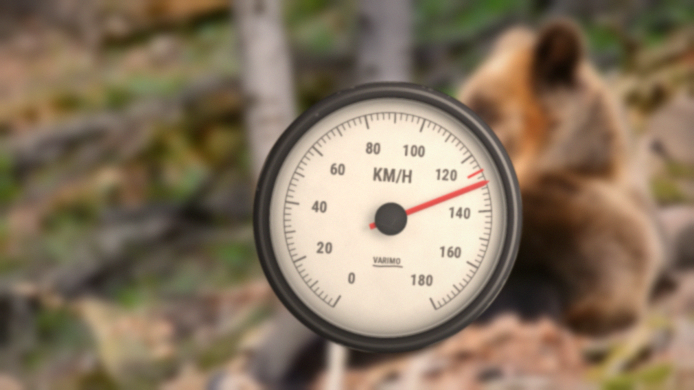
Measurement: 130 km/h
